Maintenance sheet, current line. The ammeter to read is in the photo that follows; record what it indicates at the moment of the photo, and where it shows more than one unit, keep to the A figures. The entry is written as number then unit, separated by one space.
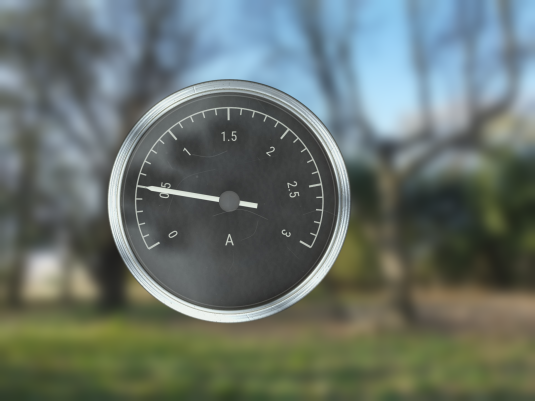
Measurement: 0.5 A
